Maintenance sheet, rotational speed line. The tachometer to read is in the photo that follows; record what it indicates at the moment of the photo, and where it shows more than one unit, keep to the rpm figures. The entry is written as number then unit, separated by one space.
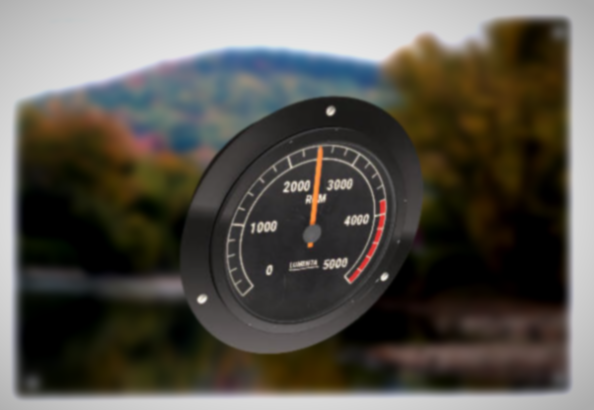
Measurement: 2400 rpm
